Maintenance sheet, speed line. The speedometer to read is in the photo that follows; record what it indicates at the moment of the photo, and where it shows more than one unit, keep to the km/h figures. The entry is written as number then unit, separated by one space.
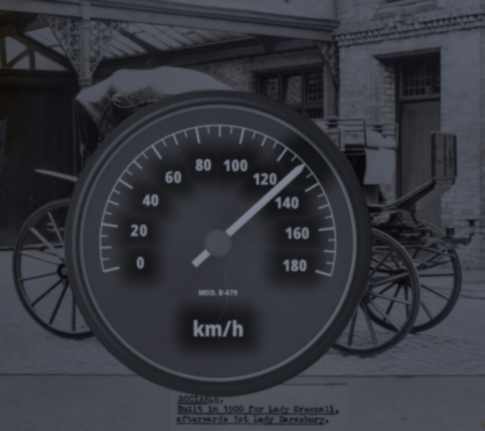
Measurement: 130 km/h
